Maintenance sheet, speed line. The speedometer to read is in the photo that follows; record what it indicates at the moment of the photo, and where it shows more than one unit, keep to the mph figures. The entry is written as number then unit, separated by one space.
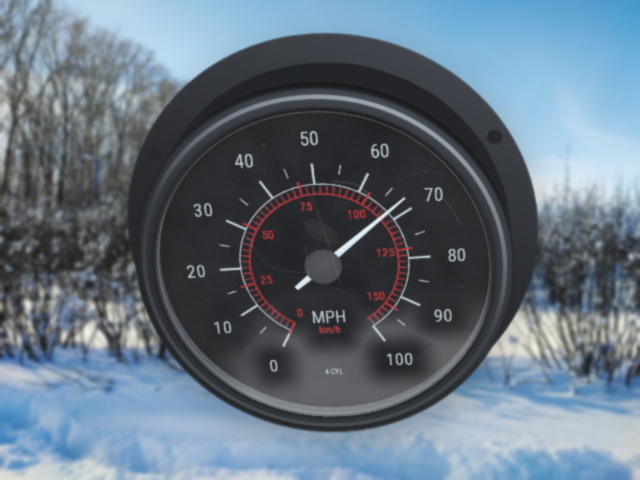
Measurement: 67.5 mph
